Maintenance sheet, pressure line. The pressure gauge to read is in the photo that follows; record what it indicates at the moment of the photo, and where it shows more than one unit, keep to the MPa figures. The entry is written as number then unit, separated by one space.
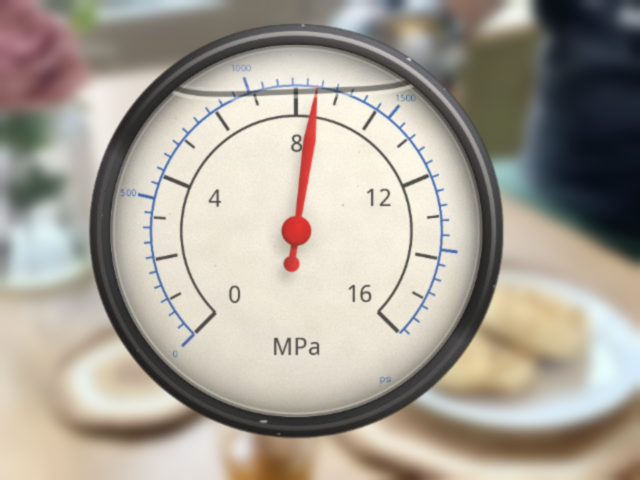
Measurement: 8.5 MPa
